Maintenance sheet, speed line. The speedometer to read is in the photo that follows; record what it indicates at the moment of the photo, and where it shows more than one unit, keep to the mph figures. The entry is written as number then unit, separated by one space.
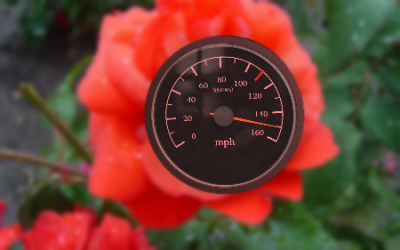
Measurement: 150 mph
